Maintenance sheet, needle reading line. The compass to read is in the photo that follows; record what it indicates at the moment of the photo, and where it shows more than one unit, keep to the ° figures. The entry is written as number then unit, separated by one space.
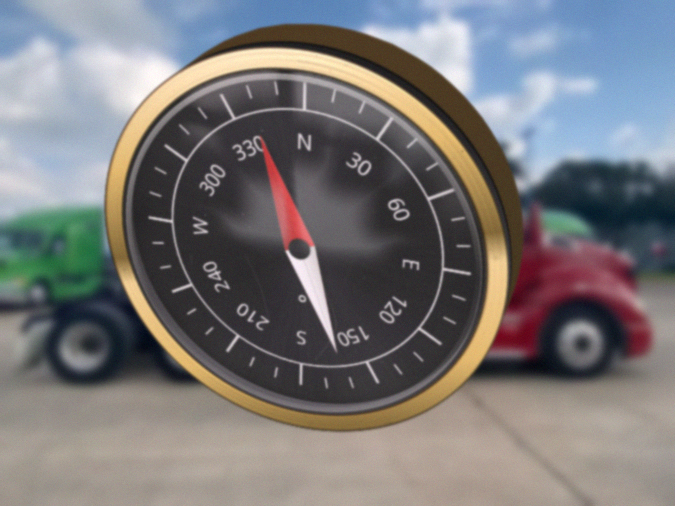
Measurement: 340 °
